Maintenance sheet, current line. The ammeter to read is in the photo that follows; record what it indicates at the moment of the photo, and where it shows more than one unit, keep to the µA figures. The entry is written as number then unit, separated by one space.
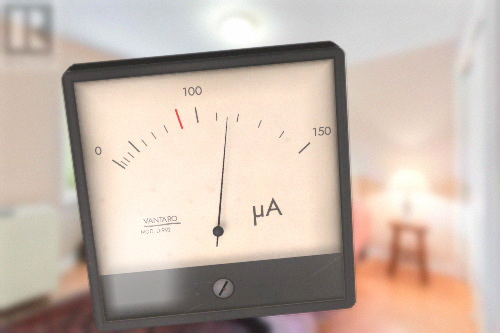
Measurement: 115 µA
